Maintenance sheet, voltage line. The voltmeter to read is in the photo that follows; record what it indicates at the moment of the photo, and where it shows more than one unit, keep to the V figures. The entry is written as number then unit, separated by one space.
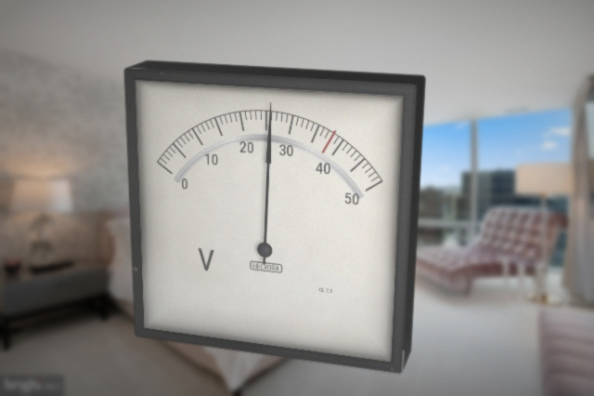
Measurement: 26 V
